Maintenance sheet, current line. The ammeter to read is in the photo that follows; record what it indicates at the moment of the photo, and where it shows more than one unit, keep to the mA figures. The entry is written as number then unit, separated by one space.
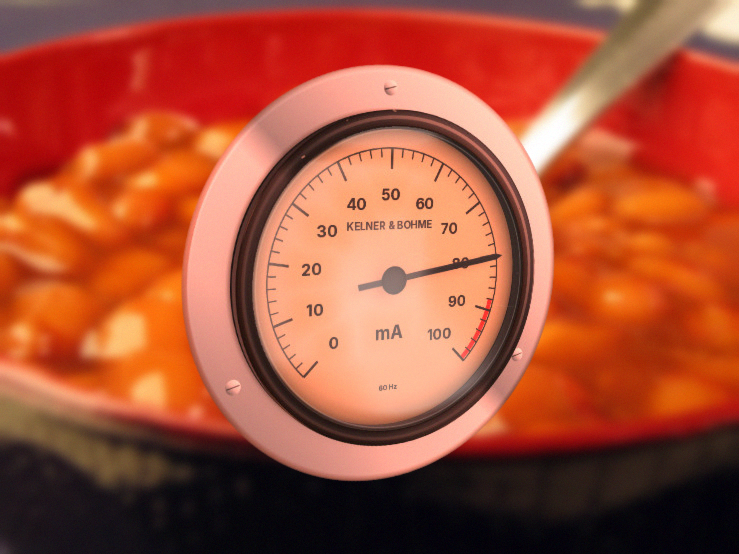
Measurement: 80 mA
